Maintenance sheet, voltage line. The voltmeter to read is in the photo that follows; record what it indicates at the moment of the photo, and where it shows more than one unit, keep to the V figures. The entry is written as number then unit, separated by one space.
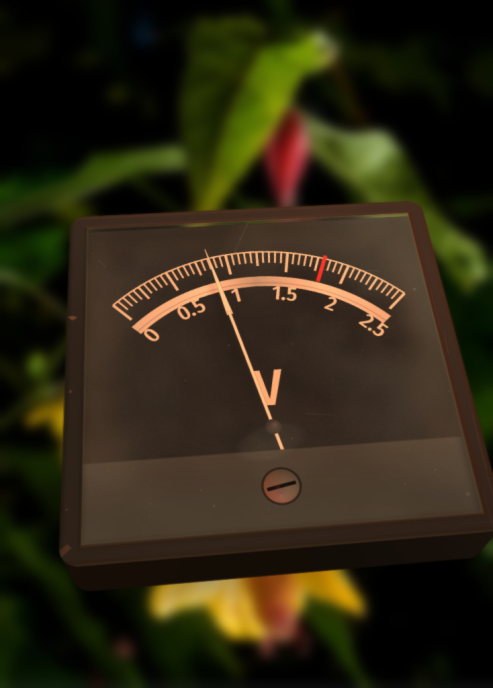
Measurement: 0.85 V
